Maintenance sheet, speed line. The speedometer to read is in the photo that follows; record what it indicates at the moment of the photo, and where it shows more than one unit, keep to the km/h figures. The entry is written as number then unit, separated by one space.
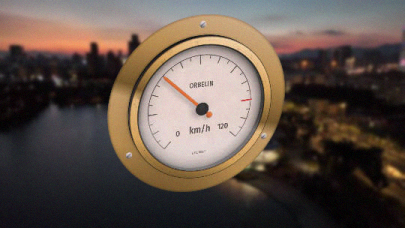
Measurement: 40 km/h
